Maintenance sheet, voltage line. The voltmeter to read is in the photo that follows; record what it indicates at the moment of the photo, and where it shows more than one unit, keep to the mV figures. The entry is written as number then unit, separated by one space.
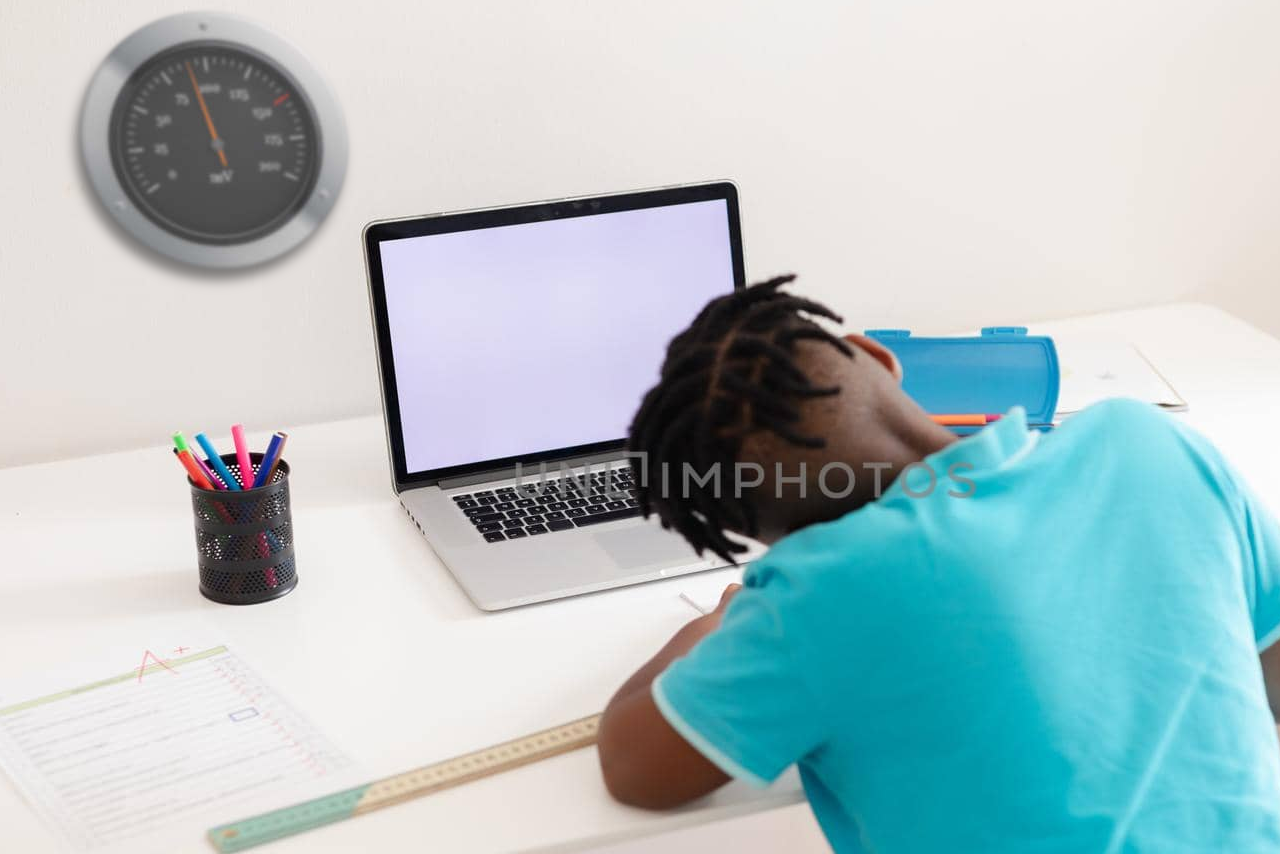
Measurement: 90 mV
